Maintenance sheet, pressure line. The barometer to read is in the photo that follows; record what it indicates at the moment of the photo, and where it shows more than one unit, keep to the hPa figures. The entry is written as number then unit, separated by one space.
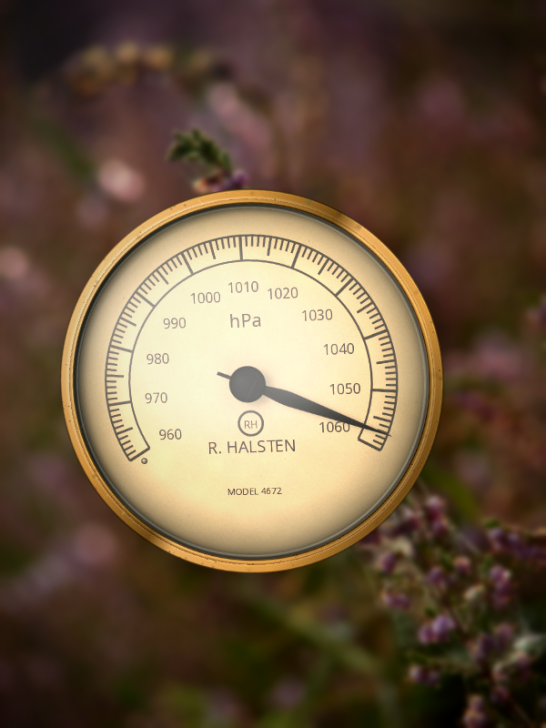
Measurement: 1057 hPa
